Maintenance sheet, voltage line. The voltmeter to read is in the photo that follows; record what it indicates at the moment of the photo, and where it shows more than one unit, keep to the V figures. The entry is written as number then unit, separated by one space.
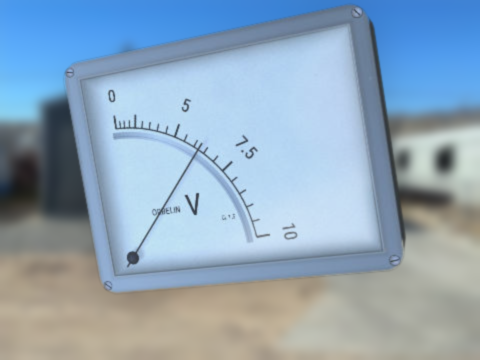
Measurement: 6.25 V
